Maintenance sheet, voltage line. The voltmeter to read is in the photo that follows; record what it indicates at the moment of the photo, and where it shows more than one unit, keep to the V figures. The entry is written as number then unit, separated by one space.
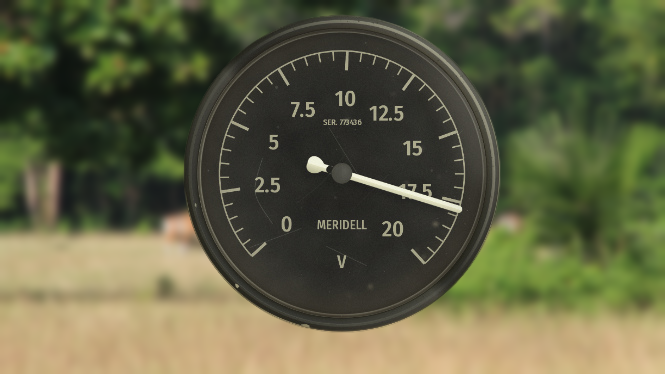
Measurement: 17.75 V
